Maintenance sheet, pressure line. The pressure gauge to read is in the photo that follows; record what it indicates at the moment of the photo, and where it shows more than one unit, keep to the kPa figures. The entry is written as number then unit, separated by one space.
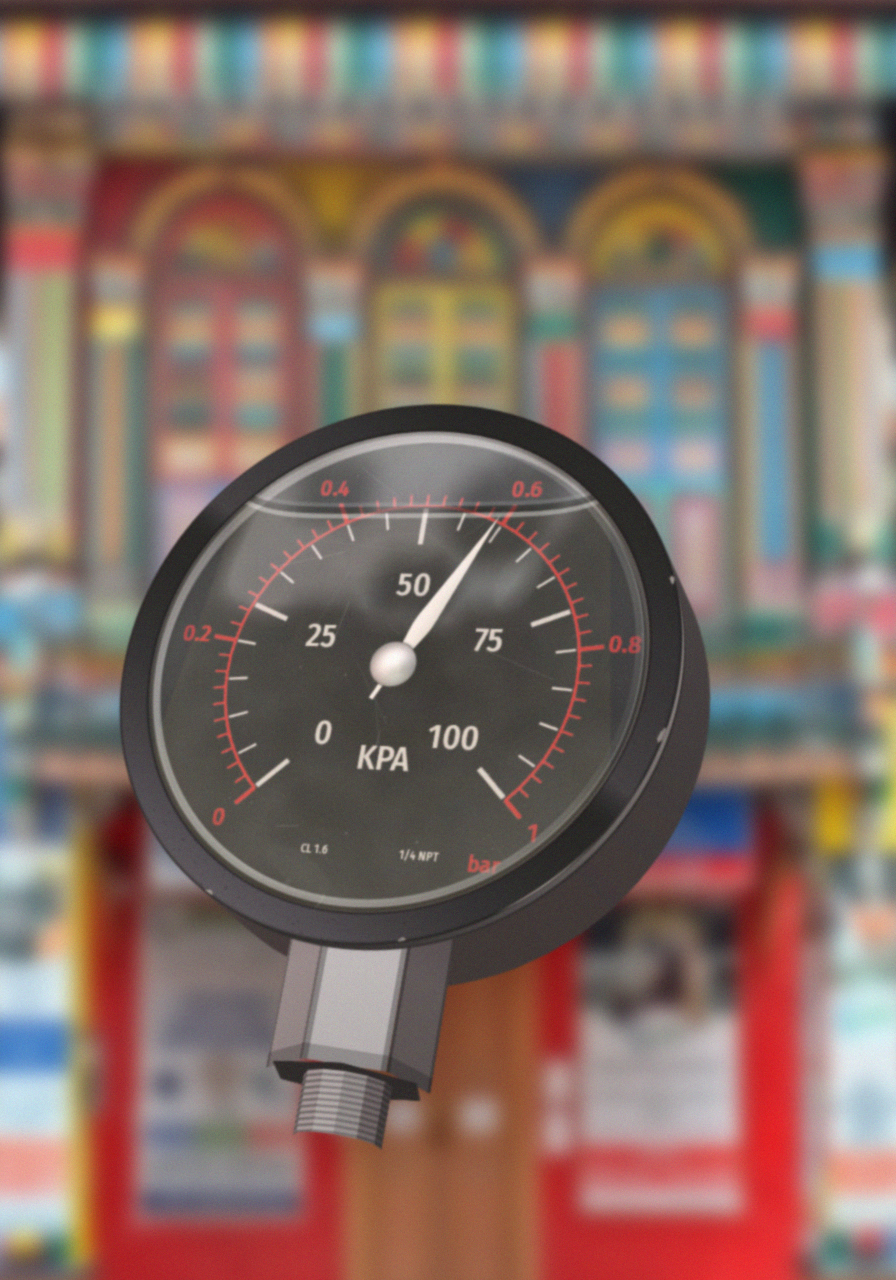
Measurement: 60 kPa
